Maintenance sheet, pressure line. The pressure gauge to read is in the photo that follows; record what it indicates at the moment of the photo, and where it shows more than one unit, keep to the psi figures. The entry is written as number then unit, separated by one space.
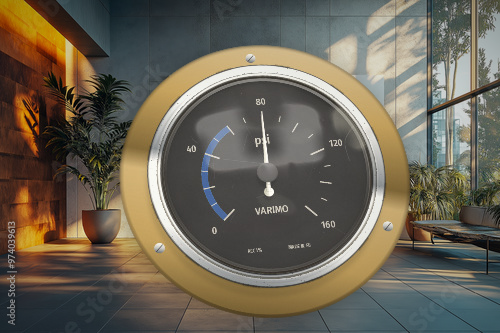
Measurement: 80 psi
